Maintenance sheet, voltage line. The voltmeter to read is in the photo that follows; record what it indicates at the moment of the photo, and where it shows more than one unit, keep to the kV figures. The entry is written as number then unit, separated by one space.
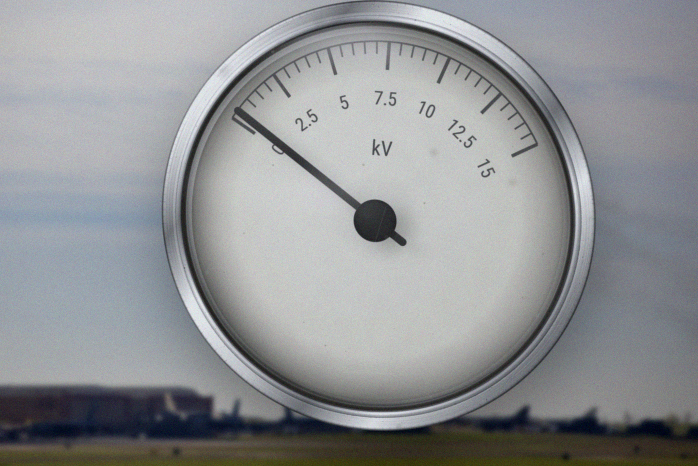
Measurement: 0.5 kV
